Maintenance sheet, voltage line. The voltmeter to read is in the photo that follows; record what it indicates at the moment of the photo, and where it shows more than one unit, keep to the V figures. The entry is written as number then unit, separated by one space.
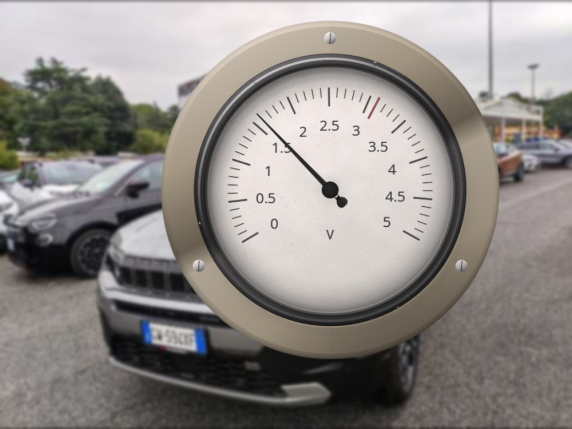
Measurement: 1.6 V
